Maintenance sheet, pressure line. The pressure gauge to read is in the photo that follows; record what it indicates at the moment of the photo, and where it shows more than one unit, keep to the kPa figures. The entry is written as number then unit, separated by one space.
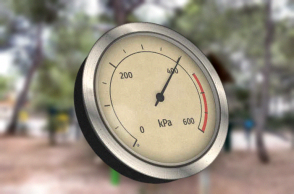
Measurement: 400 kPa
